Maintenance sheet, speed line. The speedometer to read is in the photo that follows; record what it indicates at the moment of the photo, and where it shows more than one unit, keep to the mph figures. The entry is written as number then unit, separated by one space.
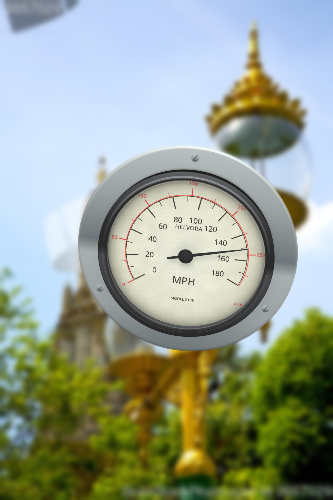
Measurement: 150 mph
